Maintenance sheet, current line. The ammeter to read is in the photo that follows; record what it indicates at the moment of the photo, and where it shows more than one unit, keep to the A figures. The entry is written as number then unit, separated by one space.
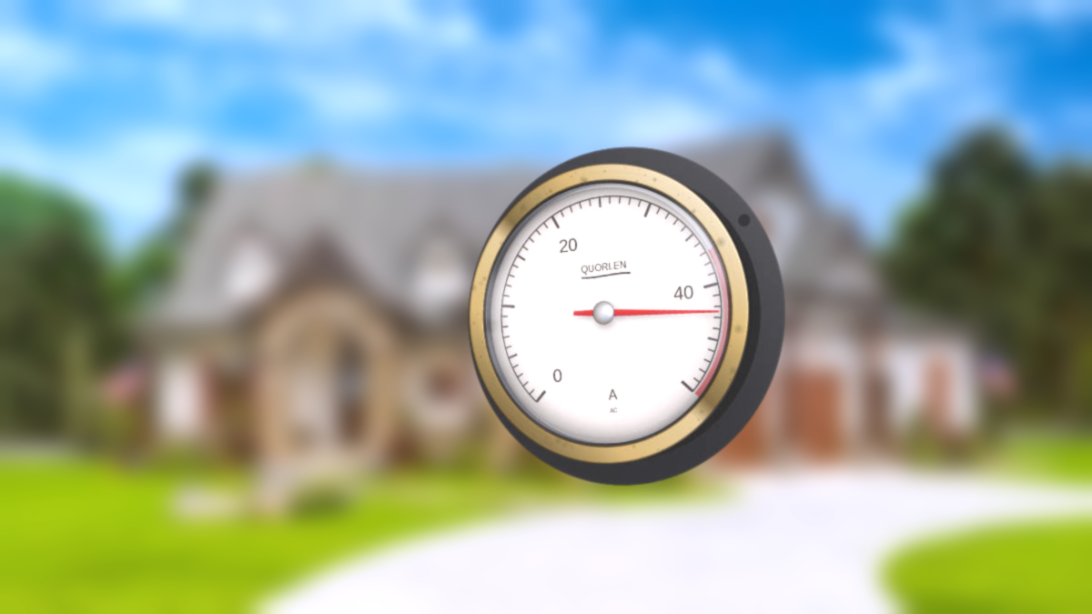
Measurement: 42.5 A
